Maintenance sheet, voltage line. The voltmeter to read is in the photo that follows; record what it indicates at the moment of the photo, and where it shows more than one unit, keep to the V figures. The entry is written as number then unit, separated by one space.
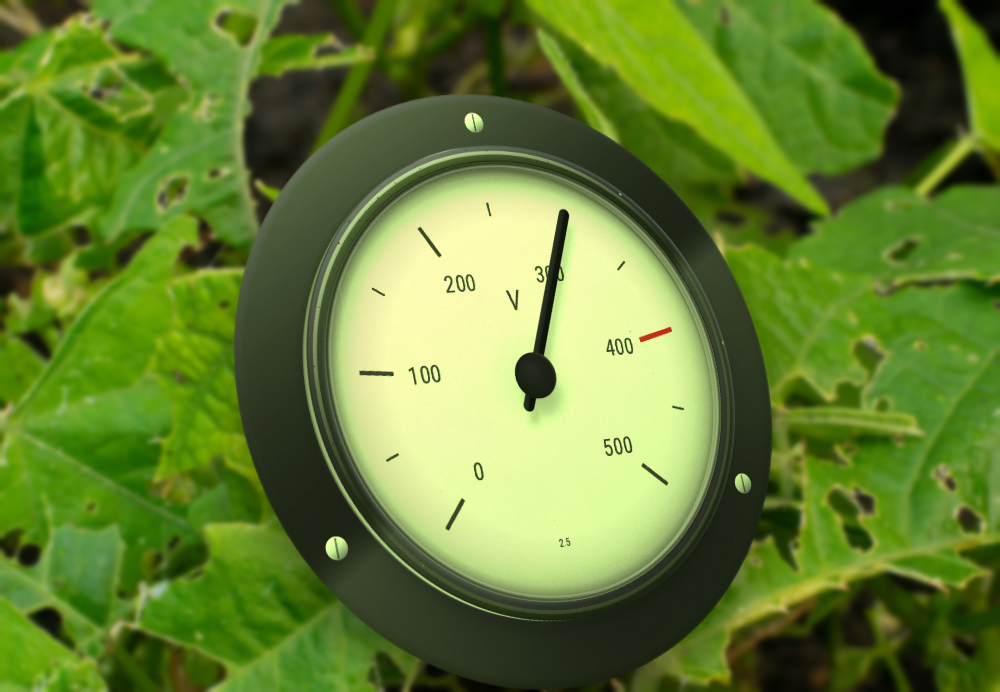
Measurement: 300 V
